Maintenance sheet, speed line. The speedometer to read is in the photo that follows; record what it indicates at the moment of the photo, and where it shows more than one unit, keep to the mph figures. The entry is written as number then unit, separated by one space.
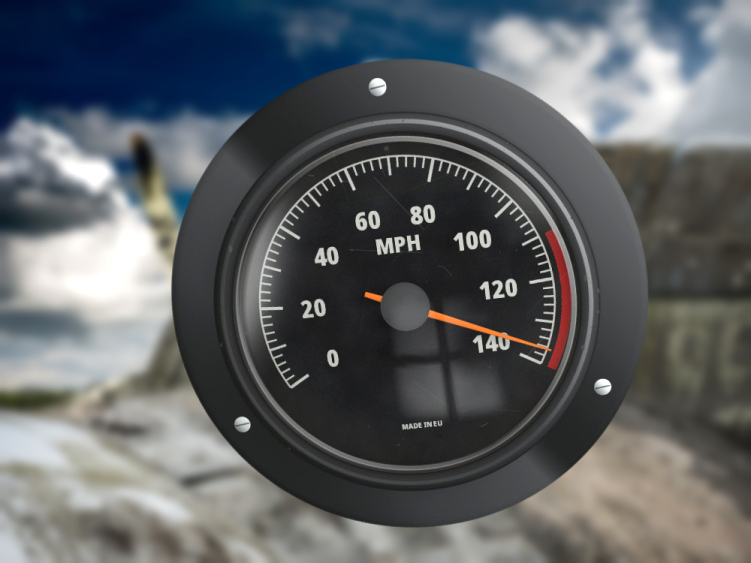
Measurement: 136 mph
